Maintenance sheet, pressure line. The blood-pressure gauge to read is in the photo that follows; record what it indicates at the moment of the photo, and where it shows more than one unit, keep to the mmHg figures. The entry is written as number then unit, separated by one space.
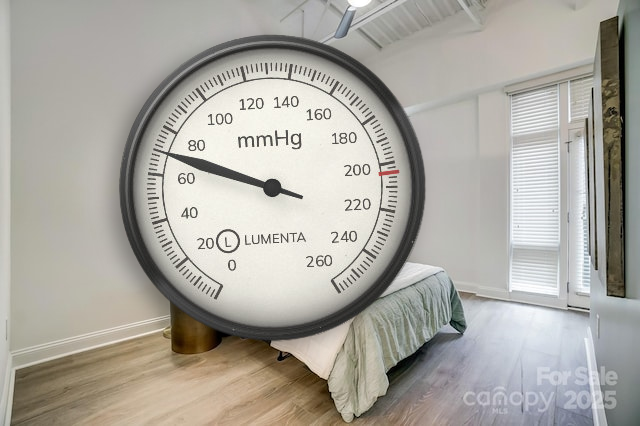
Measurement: 70 mmHg
